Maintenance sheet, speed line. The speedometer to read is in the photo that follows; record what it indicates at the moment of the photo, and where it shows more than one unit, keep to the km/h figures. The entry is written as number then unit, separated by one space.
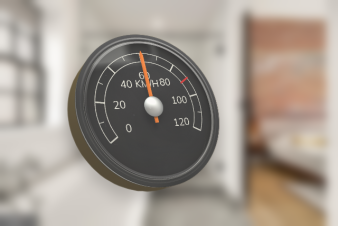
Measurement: 60 km/h
